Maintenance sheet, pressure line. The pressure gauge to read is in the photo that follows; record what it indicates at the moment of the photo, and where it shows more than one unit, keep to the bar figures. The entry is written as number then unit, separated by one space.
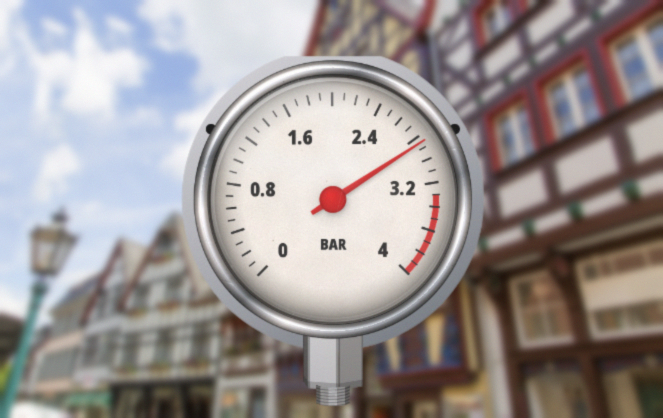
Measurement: 2.85 bar
